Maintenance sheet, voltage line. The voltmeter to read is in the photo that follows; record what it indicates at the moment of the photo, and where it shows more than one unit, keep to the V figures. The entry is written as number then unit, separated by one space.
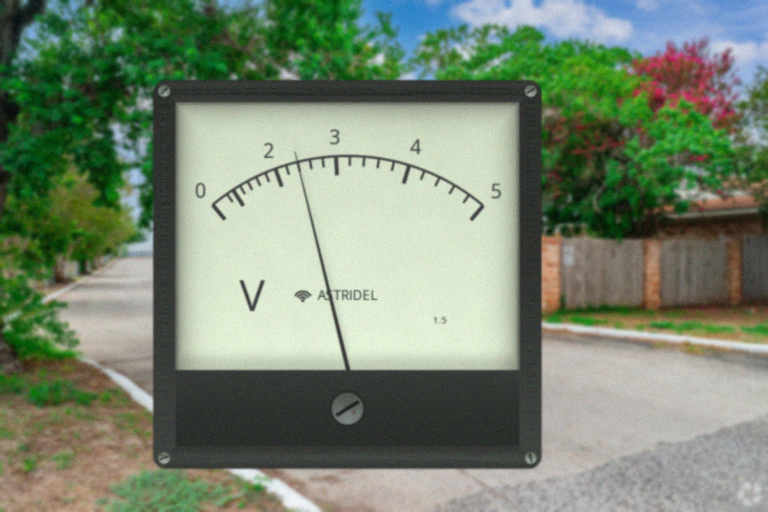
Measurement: 2.4 V
